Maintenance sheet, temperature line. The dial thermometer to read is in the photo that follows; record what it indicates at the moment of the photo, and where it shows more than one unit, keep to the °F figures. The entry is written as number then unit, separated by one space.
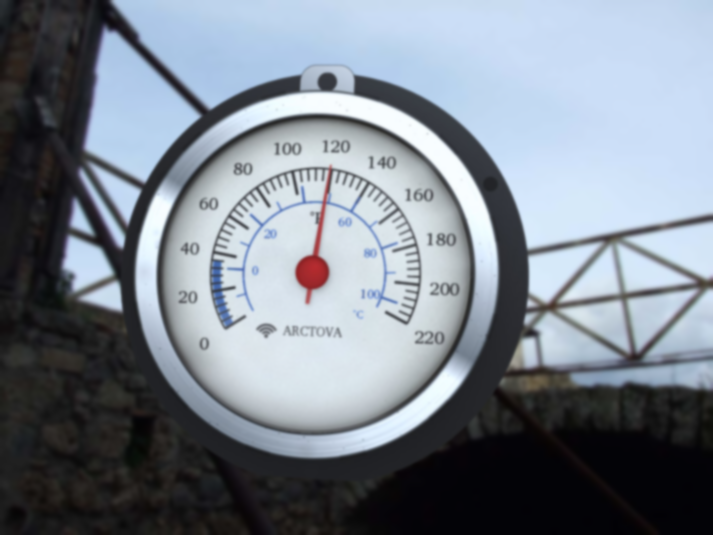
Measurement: 120 °F
